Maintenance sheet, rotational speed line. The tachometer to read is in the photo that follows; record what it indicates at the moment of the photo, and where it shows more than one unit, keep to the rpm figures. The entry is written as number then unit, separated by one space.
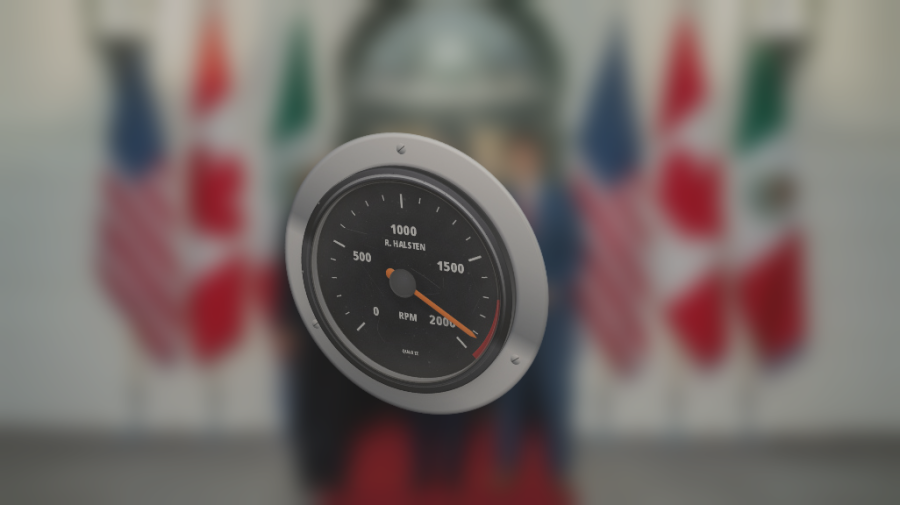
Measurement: 1900 rpm
